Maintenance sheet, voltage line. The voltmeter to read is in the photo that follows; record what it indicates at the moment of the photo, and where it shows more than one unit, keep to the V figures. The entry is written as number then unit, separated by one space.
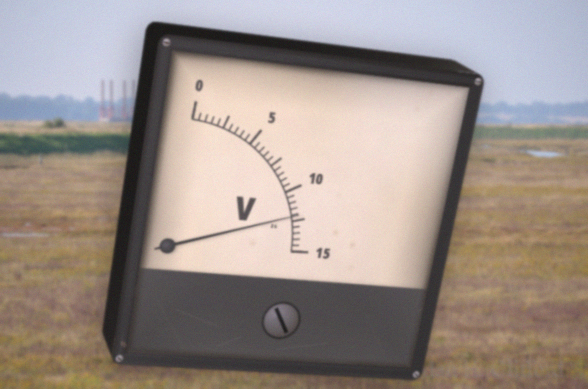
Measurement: 12 V
